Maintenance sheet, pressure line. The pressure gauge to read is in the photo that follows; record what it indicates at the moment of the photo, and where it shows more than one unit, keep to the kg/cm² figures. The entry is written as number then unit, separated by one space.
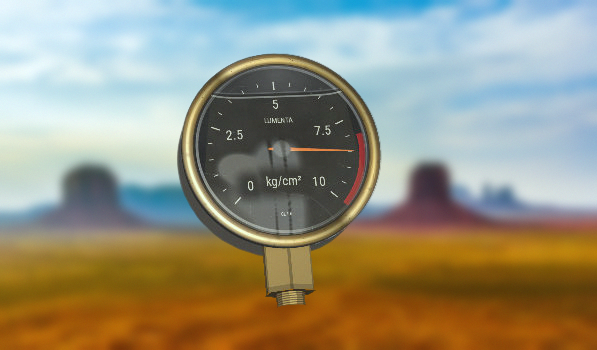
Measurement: 8.5 kg/cm²
